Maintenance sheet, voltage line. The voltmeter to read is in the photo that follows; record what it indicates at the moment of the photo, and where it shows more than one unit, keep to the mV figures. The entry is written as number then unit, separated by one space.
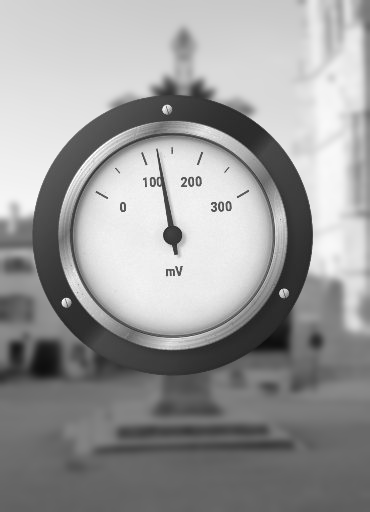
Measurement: 125 mV
